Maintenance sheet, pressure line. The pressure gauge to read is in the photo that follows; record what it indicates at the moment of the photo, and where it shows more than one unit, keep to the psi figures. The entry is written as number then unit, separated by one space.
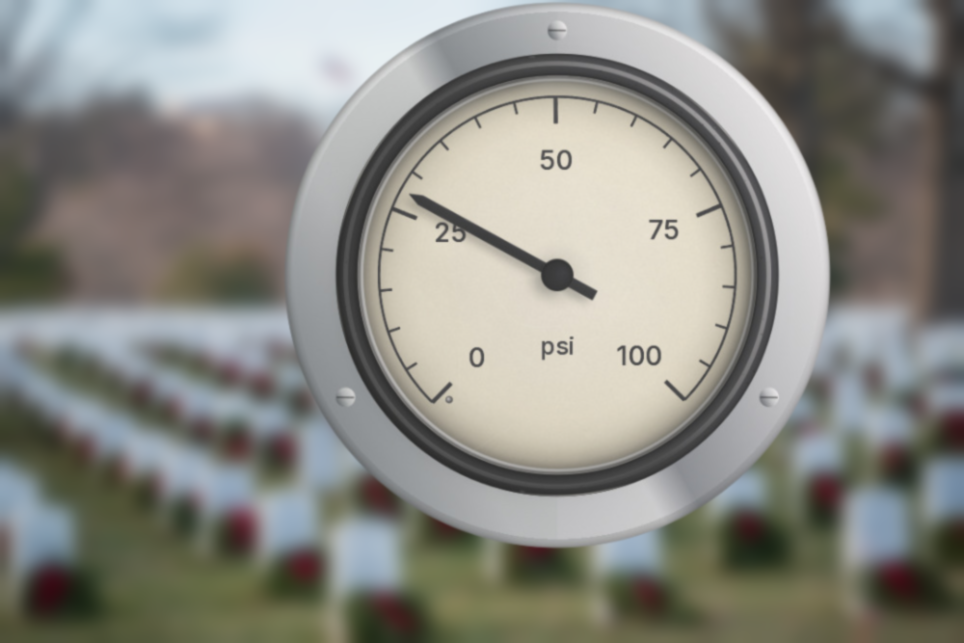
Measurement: 27.5 psi
